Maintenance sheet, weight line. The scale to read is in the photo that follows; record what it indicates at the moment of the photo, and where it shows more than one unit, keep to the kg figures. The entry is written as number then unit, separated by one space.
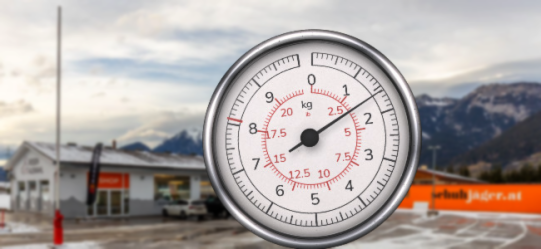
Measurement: 1.6 kg
